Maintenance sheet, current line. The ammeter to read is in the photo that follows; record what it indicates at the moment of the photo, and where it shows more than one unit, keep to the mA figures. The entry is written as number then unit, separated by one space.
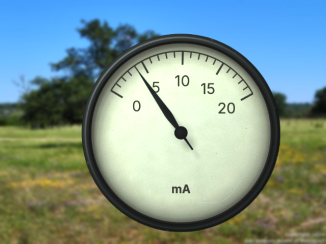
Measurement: 4 mA
